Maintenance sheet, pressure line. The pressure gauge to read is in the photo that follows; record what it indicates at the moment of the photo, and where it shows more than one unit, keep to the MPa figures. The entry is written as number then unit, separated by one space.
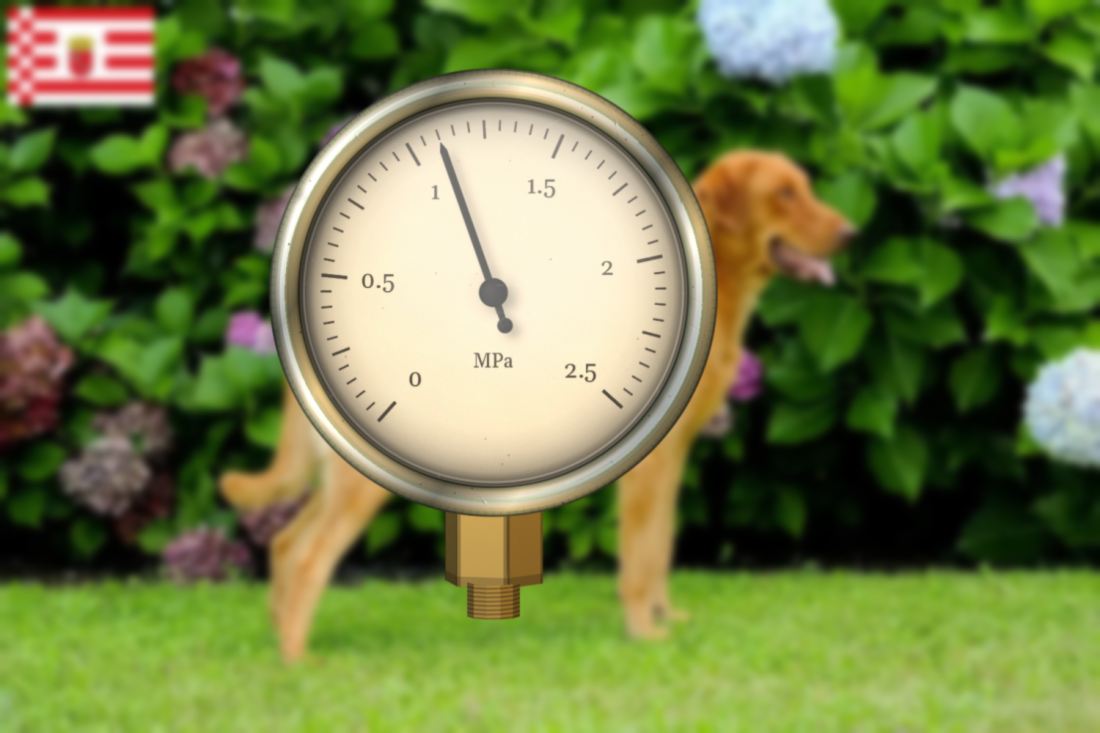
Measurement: 1.1 MPa
